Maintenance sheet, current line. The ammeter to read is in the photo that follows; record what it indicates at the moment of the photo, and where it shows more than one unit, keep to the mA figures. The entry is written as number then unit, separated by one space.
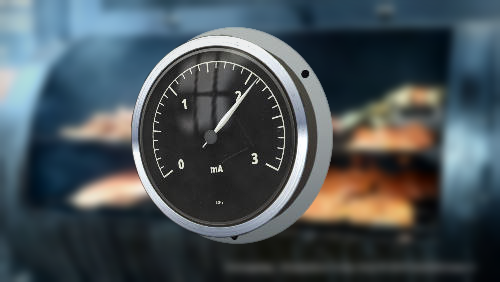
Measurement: 2.1 mA
